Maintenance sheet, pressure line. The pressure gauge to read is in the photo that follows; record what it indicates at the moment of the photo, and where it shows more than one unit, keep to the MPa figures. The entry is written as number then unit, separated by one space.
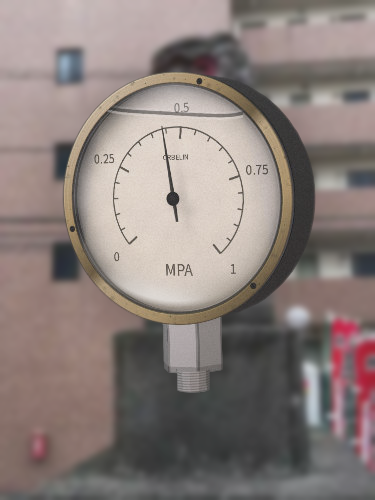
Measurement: 0.45 MPa
